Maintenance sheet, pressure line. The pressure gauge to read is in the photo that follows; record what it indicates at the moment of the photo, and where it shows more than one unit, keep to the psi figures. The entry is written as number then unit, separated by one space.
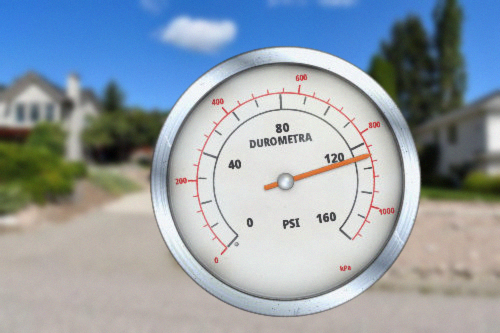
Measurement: 125 psi
